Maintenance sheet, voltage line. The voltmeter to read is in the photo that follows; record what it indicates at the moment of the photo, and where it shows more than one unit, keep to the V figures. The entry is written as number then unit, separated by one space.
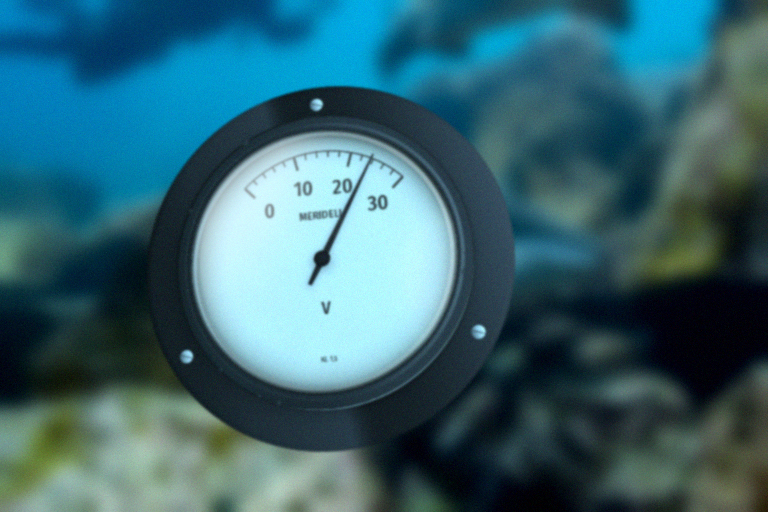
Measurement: 24 V
